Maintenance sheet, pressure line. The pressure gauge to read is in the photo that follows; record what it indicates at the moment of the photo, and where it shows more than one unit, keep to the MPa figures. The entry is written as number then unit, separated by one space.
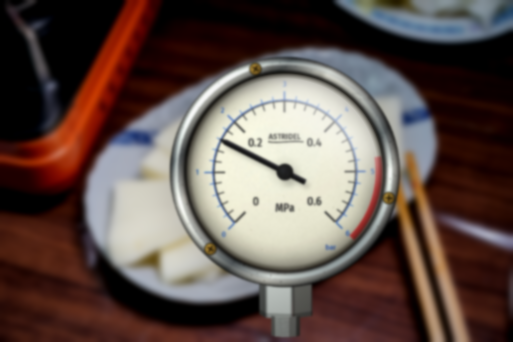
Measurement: 0.16 MPa
